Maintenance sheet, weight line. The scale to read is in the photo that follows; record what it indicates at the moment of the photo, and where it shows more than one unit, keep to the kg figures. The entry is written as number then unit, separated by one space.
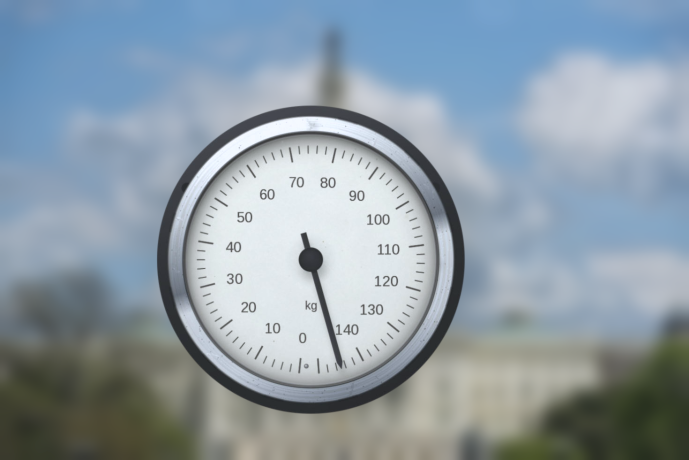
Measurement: 145 kg
